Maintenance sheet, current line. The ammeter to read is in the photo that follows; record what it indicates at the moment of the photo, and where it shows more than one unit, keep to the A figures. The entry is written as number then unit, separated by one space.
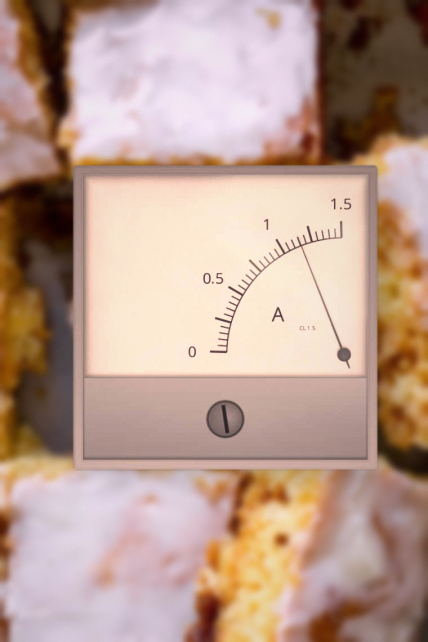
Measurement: 1.15 A
